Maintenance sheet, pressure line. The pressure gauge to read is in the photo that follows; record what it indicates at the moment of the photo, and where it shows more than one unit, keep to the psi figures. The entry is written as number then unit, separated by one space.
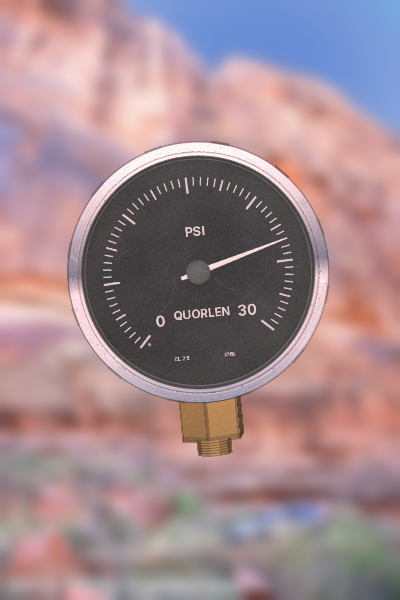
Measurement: 23.5 psi
